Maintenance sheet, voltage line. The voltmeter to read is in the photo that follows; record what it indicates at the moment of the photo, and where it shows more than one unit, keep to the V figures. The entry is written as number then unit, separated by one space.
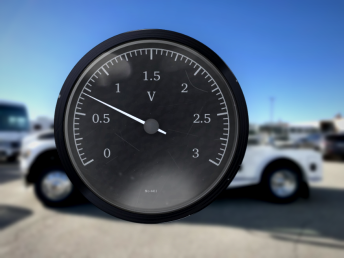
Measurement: 0.7 V
